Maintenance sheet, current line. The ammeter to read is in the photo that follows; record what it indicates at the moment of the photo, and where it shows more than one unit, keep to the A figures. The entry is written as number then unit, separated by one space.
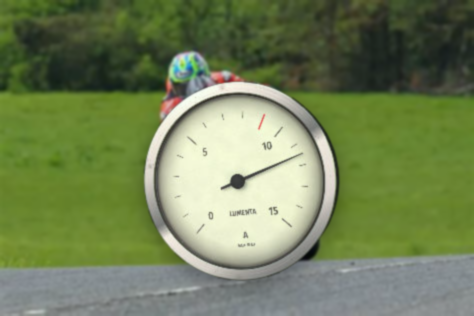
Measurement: 11.5 A
